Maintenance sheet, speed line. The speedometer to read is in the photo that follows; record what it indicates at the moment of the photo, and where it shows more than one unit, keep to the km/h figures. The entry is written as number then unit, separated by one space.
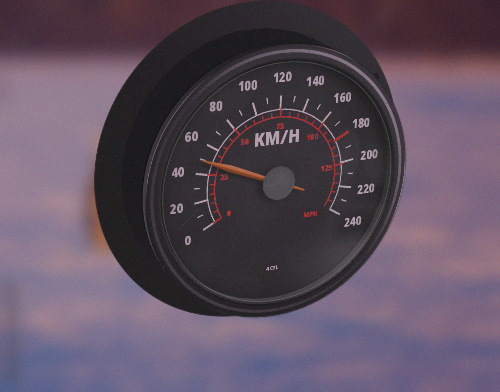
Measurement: 50 km/h
